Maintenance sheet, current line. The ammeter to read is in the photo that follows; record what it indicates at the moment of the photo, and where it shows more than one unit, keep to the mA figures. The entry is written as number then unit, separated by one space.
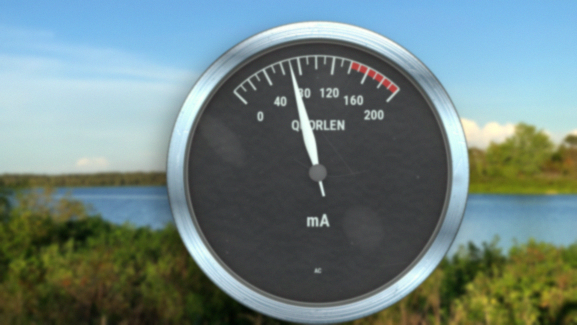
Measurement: 70 mA
